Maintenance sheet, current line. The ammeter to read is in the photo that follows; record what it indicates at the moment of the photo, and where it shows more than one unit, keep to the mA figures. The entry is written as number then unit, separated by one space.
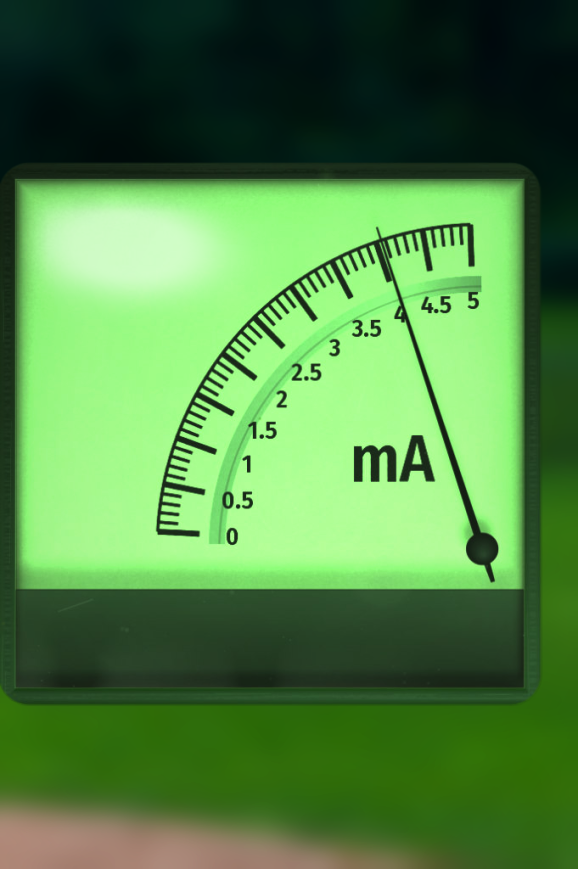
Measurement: 4.05 mA
